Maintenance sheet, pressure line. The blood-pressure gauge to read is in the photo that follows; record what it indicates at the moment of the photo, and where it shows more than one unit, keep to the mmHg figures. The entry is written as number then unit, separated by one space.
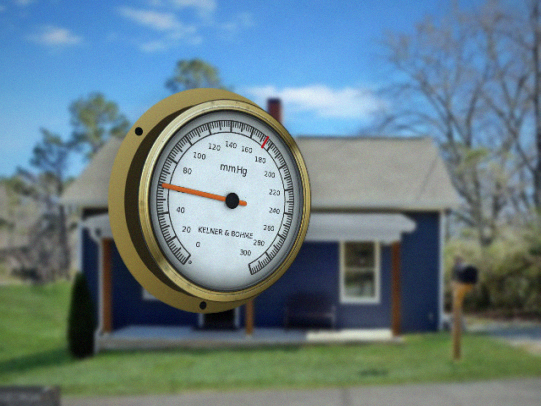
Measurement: 60 mmHg
